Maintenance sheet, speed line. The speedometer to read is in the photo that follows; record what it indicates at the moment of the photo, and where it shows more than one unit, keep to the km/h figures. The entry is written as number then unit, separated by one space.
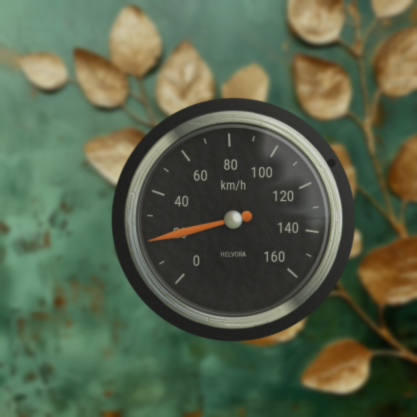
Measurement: 20 km/h
